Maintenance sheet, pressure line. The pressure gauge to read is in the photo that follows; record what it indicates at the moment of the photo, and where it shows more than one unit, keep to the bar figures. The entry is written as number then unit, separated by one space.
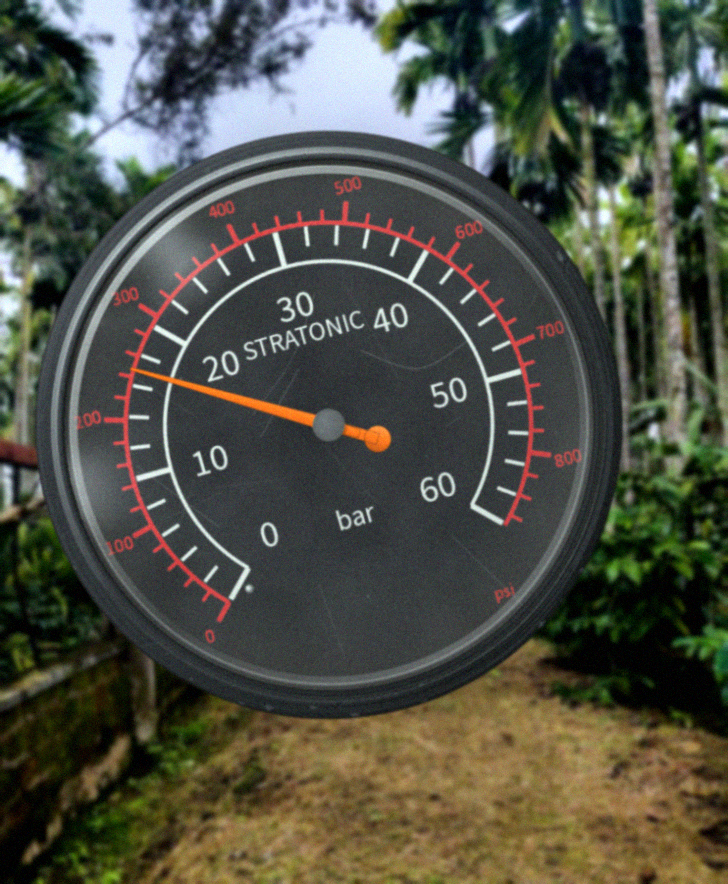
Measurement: 17 bar
